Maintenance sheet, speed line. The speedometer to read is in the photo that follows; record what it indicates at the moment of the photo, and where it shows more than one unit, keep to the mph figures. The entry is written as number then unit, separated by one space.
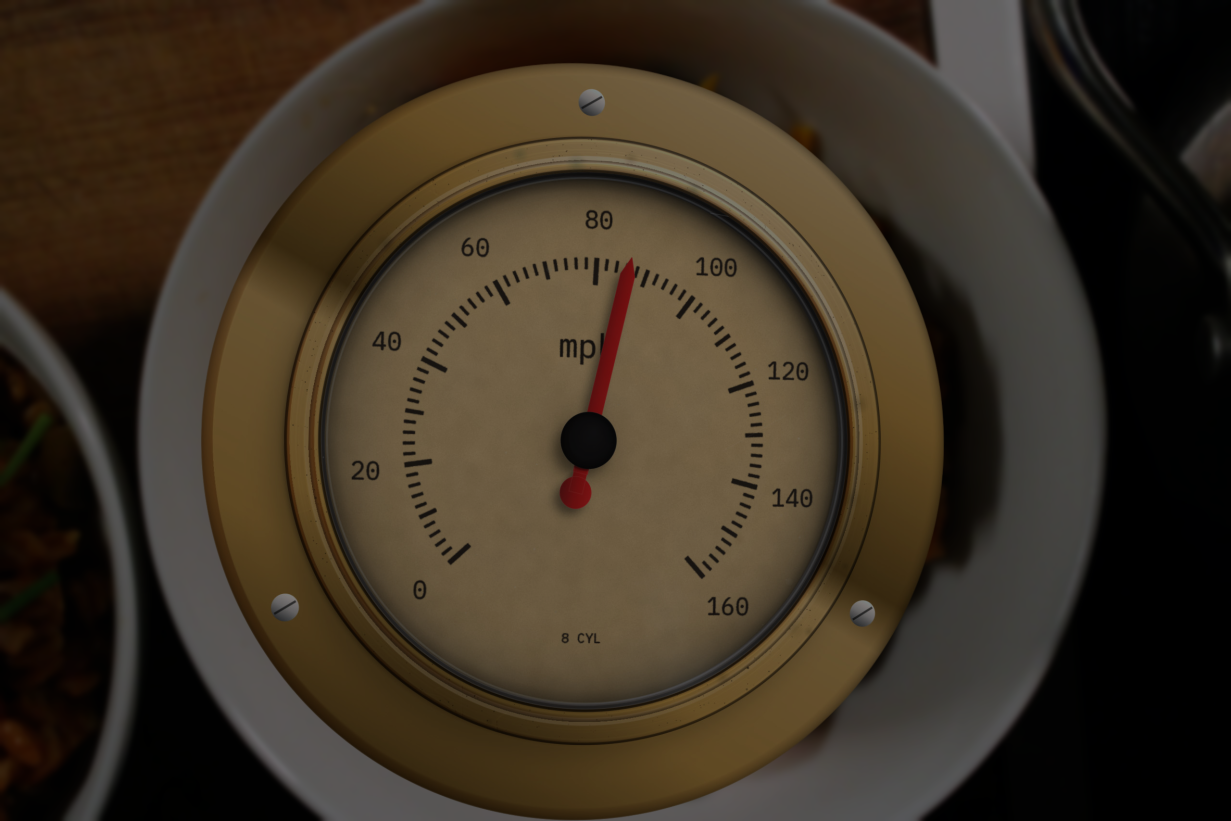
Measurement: 86 mph
